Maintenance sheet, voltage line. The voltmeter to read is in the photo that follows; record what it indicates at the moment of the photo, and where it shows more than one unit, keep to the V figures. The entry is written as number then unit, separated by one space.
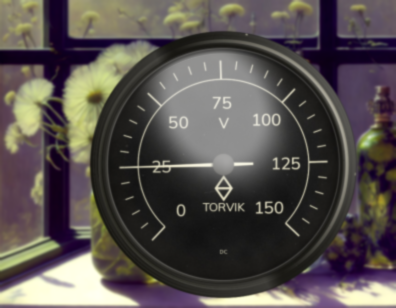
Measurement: 25 V
